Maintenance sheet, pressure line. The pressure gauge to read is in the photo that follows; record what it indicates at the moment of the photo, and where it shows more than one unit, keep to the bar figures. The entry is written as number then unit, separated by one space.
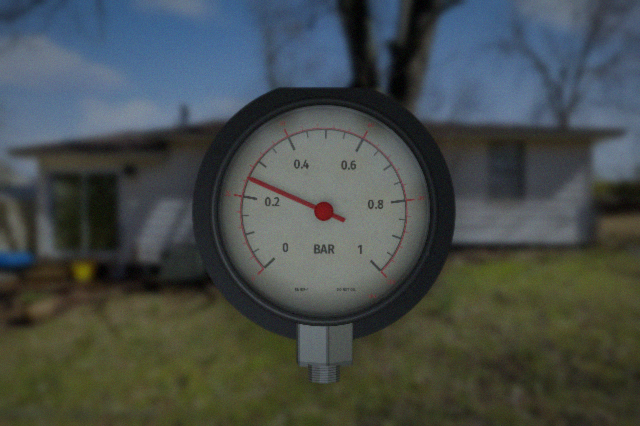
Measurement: 0.25 bar
